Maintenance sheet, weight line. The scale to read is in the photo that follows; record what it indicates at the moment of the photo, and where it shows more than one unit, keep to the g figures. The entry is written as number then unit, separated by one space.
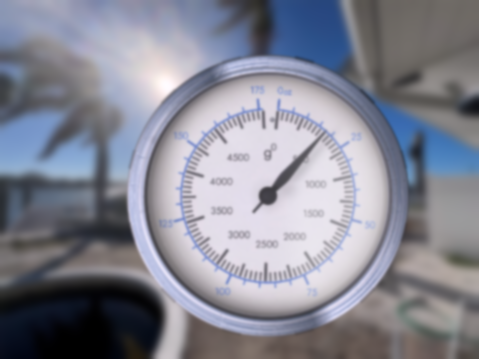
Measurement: 500 g
